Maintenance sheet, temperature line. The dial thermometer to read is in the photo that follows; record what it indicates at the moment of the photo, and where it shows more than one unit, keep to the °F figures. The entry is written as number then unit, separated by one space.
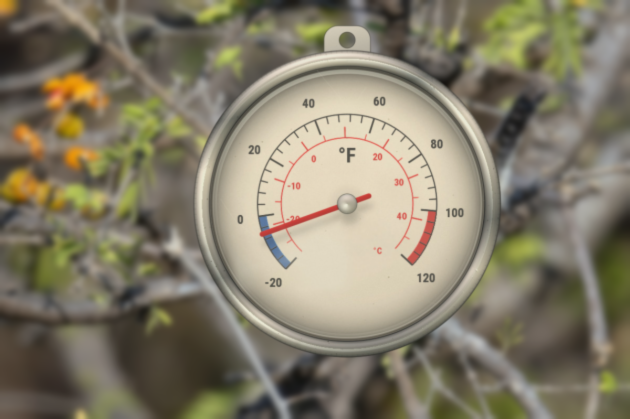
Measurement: -6 °F
